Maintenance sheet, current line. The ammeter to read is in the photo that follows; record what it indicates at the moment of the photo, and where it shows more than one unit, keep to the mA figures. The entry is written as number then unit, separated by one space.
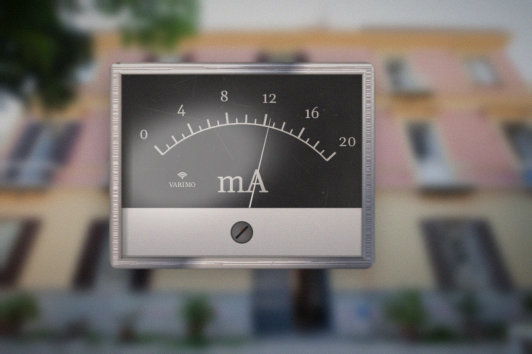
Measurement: 12.5 mA
